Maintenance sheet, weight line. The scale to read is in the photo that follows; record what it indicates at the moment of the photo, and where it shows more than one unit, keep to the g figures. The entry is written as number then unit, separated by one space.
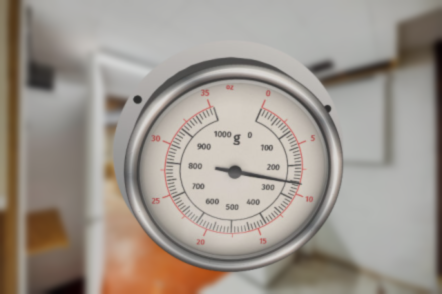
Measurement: 250 g
